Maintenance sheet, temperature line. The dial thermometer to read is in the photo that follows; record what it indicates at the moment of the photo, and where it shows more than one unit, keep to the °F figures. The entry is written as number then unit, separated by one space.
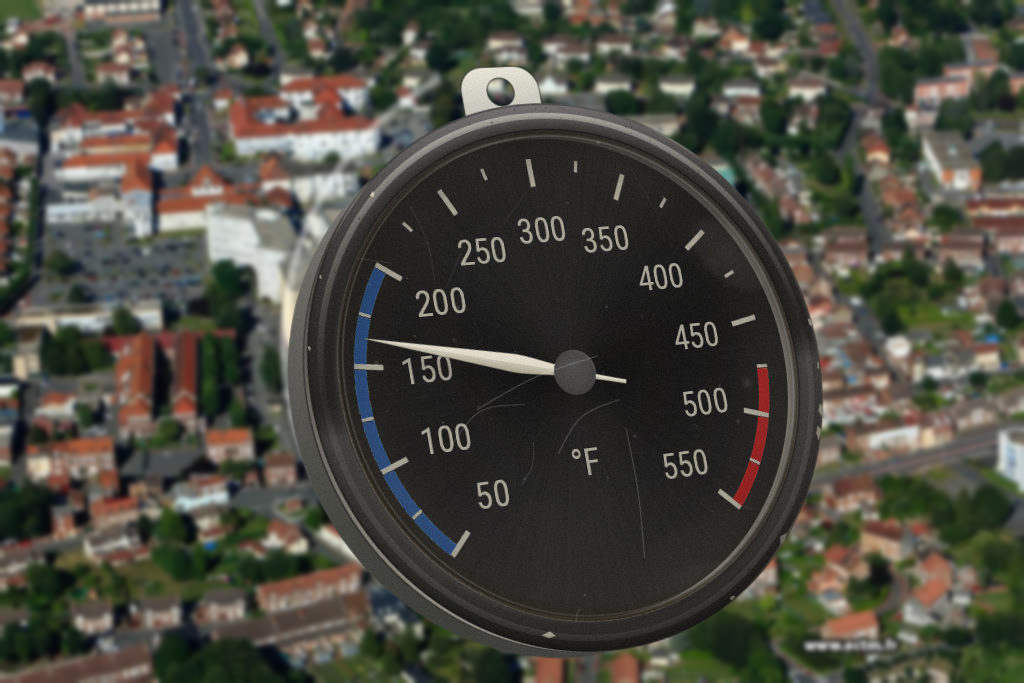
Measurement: 162.5 °F
